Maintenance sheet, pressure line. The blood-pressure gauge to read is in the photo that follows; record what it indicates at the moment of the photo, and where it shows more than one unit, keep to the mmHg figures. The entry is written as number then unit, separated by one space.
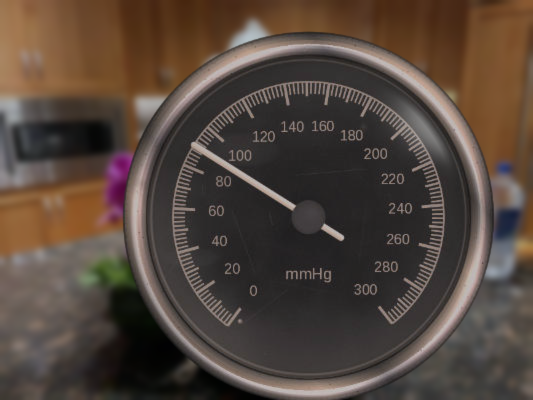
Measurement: 90 mmHg
